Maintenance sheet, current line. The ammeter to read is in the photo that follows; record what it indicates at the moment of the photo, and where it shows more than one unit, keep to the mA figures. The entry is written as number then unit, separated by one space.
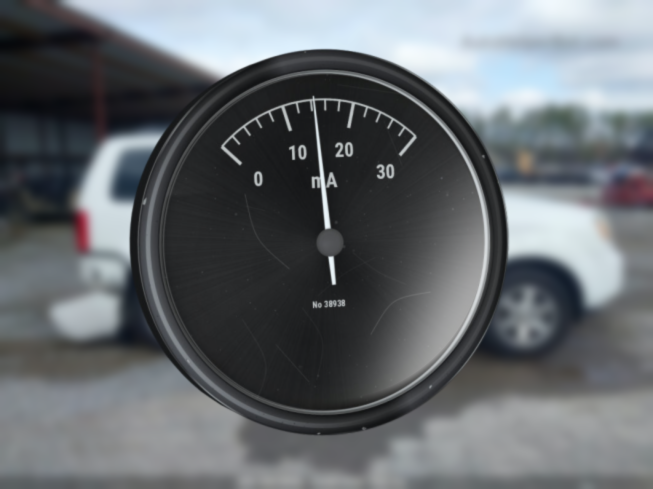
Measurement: 14 mA
